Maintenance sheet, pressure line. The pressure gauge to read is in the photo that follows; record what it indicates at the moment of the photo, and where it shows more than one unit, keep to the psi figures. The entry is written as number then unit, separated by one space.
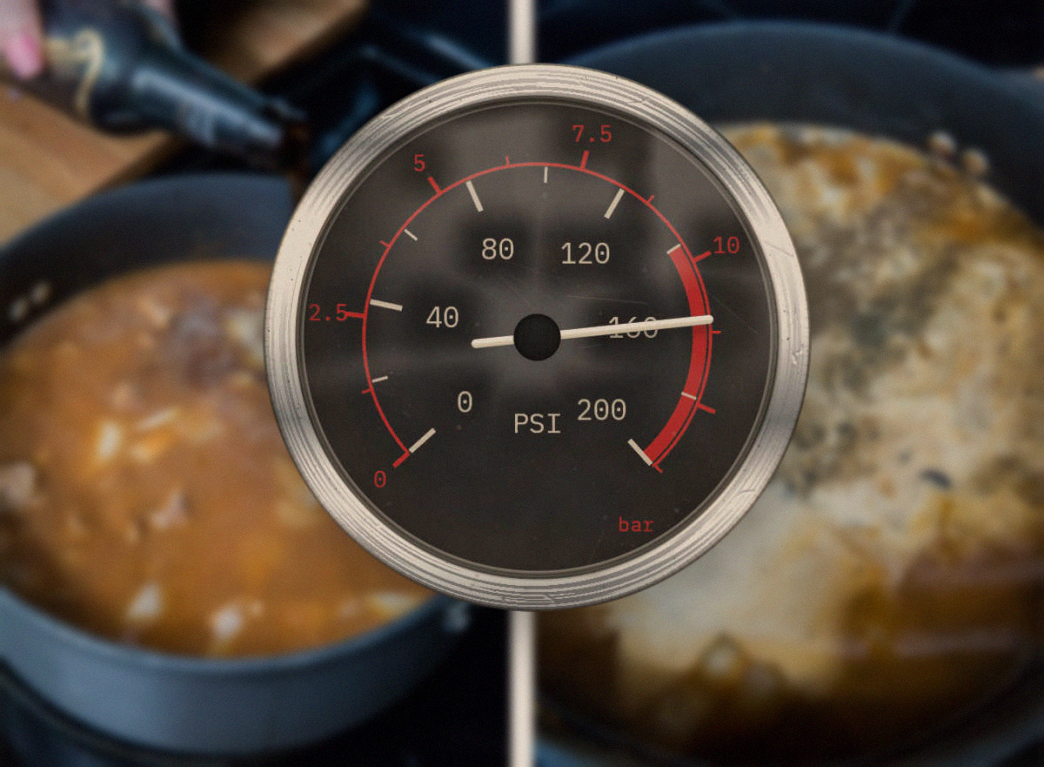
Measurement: 160 psi
